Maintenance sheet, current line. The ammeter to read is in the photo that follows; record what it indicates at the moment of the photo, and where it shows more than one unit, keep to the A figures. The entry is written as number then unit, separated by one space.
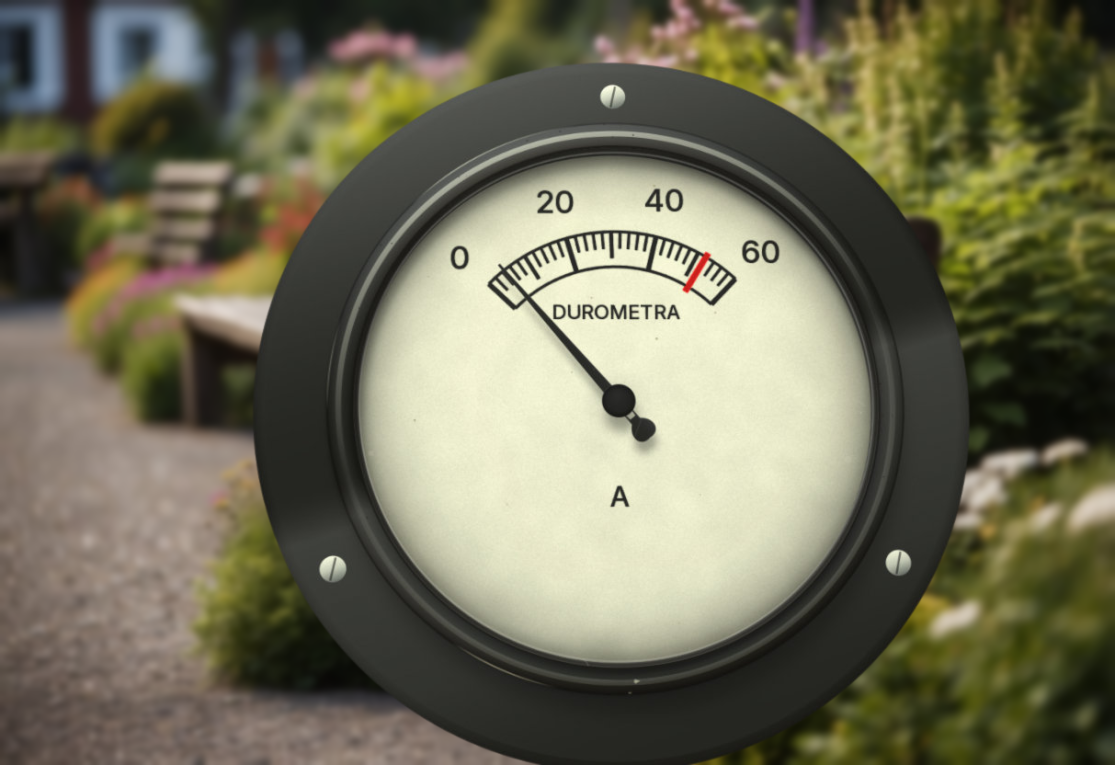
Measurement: 4 A
